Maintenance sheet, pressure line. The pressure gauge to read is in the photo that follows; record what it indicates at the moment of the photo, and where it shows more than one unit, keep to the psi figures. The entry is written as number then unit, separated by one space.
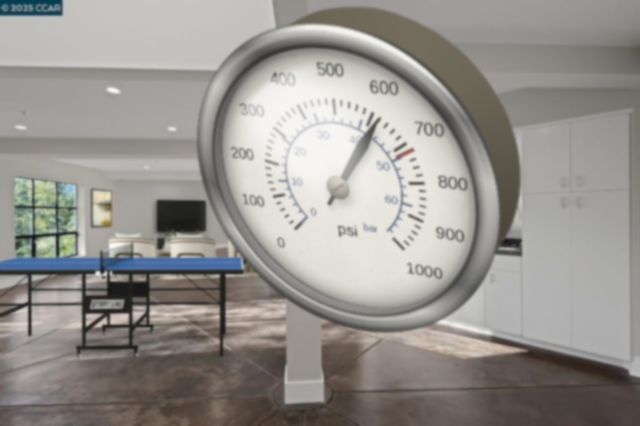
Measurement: 620 psi
